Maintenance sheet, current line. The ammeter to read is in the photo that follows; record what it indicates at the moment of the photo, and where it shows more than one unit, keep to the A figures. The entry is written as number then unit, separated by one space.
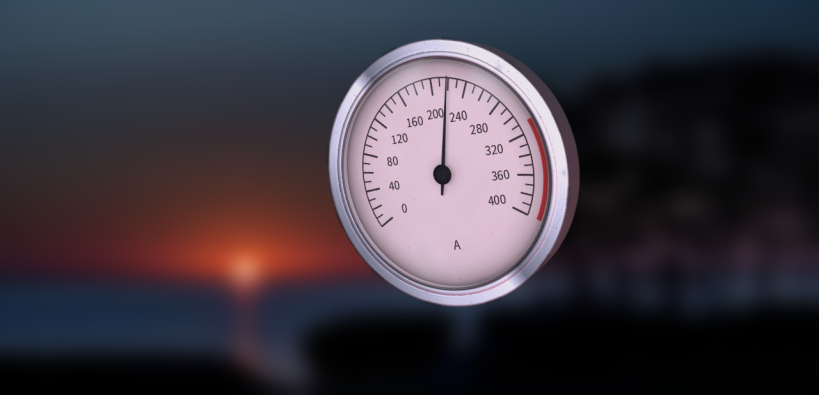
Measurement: 220 A
